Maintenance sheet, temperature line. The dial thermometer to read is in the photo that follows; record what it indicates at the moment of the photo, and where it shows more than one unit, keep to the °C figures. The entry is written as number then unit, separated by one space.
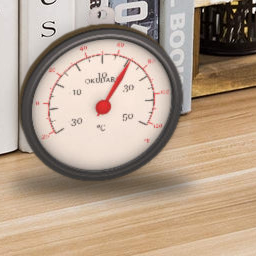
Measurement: 20 °C
